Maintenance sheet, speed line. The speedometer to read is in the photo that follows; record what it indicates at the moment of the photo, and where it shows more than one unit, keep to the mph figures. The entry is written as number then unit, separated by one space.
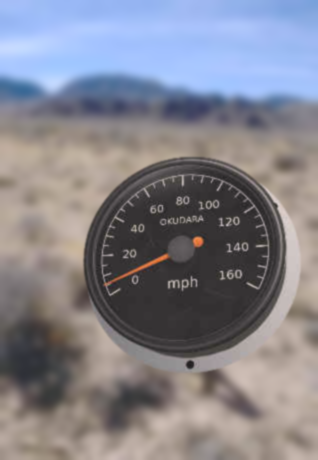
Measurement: 5 mph
